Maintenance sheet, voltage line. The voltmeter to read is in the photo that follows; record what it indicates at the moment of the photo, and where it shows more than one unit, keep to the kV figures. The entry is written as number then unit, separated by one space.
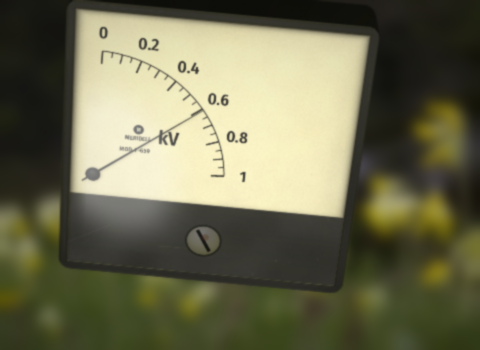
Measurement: 0.6 kV
